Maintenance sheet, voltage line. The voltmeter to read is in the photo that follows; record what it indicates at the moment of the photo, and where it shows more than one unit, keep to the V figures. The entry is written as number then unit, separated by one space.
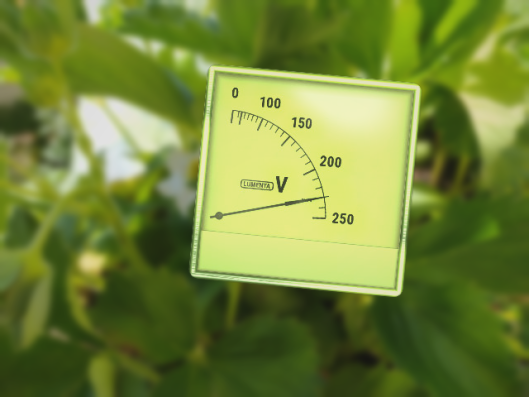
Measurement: 230 V
